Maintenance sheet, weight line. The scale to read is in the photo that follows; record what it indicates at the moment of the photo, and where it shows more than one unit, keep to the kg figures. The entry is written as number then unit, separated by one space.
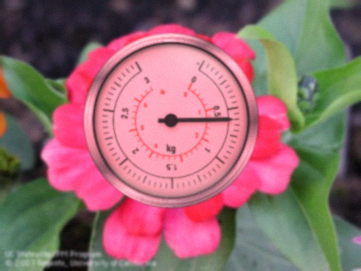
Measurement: 0.6 kg
